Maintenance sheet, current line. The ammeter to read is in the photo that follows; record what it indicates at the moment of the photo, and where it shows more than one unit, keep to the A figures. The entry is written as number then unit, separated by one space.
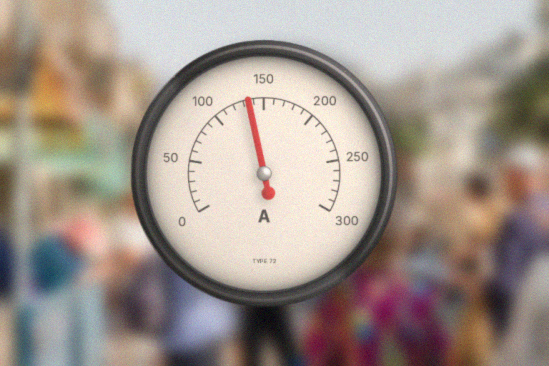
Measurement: 135 A
